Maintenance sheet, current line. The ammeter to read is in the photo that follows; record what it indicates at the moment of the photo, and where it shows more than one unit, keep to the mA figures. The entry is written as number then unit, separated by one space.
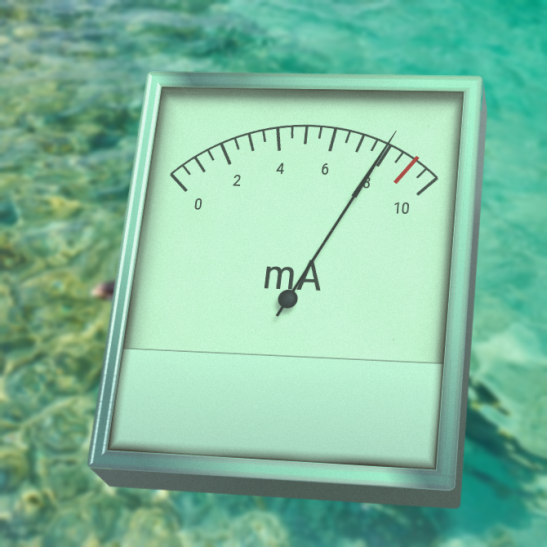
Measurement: 8 mA
